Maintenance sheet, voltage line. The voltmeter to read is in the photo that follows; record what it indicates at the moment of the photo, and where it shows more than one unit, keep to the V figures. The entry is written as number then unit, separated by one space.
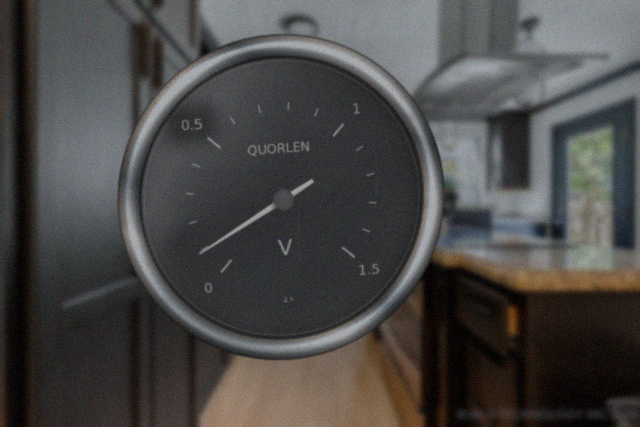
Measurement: 0.1 V
